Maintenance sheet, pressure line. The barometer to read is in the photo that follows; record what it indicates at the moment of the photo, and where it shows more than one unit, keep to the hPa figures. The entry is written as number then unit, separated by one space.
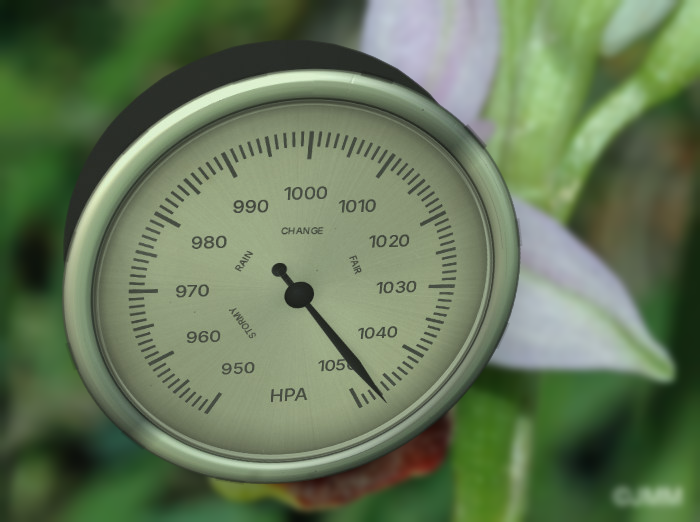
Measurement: 1047 hPa
